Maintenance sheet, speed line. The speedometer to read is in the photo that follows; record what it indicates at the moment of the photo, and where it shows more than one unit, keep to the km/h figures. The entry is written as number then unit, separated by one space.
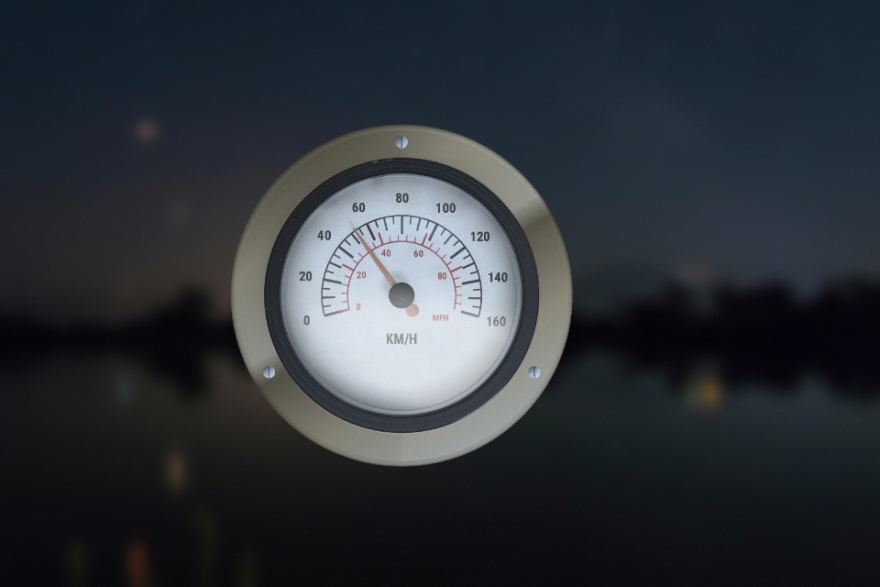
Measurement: 52.5 km/h
